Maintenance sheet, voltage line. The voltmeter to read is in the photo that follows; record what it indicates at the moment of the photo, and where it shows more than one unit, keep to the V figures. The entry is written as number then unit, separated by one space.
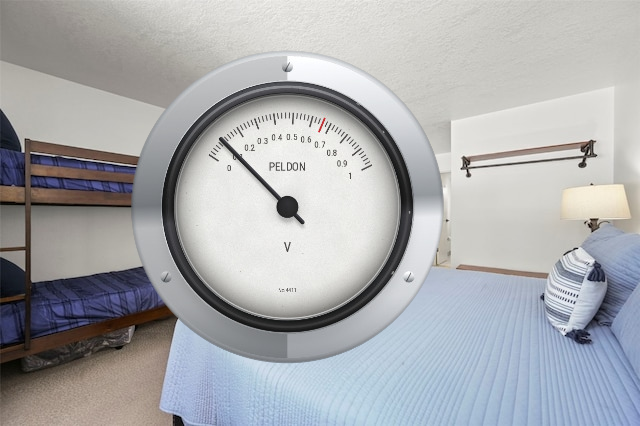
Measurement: 0.1 V
